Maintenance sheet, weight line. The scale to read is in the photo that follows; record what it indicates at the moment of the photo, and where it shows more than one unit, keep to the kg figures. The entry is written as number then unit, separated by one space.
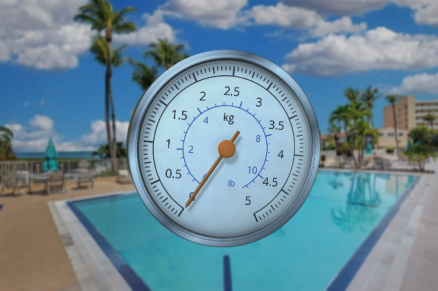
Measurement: 0 kg
